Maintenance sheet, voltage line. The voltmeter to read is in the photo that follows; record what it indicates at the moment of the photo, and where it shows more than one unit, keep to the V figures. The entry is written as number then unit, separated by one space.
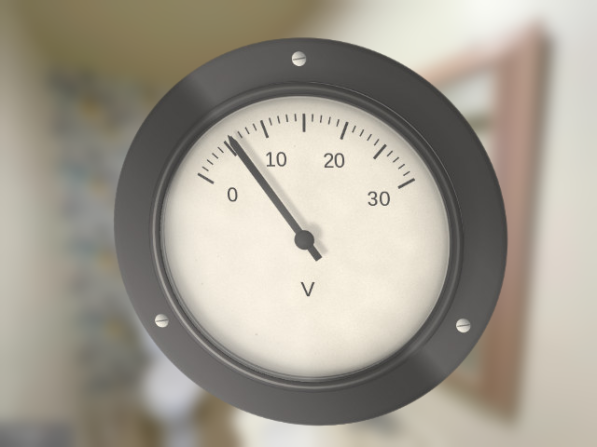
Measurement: 6 V
